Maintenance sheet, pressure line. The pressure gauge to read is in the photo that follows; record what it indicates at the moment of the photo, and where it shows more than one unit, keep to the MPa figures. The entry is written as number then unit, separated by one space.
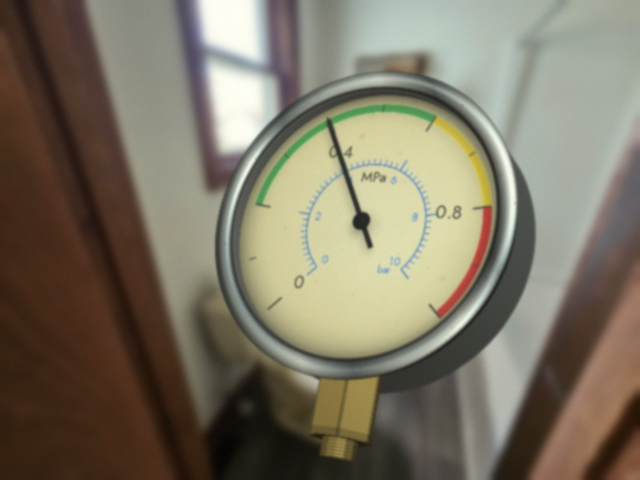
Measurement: 0.4 MPa
